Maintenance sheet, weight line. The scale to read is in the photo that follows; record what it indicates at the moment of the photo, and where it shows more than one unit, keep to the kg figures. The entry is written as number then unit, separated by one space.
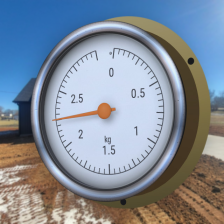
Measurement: 2.25 kg
